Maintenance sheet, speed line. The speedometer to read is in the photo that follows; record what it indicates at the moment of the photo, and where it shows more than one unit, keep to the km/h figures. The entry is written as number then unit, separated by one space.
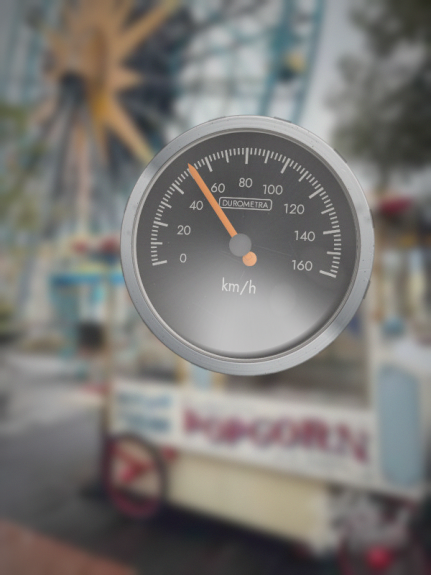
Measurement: 52 km/h
